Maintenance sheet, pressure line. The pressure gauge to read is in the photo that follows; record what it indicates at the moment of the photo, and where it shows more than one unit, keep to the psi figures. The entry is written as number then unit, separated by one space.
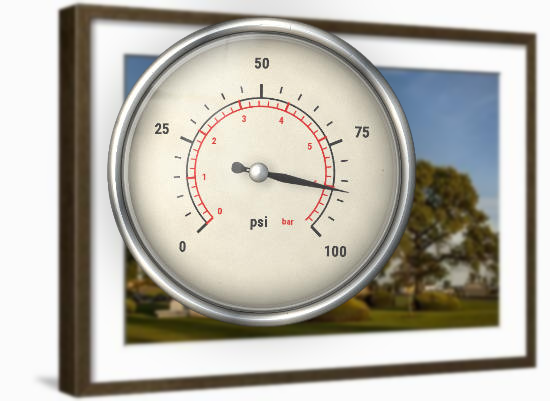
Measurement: 87.5 psi
